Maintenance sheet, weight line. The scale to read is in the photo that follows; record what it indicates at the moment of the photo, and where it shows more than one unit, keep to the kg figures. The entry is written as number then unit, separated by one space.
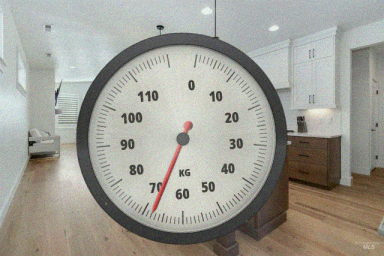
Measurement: 68 kg
